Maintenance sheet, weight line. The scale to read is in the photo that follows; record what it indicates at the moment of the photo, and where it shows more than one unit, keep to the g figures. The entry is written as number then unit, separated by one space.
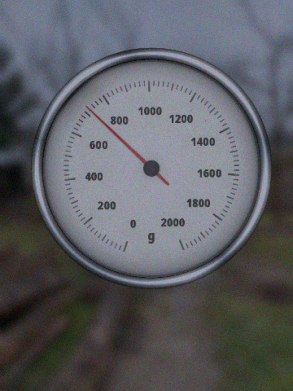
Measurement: 720 g
